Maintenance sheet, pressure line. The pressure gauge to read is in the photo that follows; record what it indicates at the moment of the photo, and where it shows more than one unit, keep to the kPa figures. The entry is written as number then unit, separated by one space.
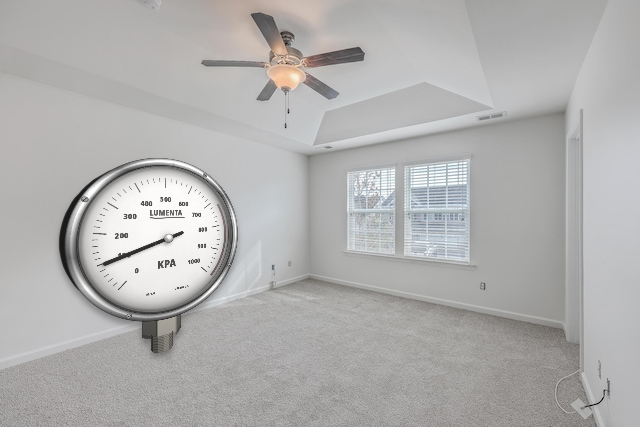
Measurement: 100 kPa
